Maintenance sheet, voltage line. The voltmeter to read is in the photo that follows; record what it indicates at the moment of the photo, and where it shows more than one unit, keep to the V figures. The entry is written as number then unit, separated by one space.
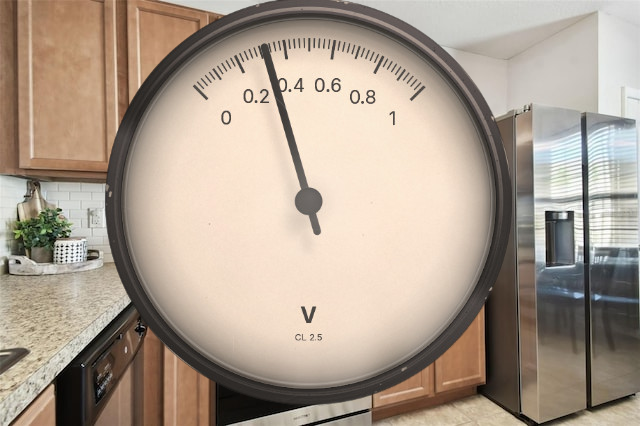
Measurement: 0.32 V
